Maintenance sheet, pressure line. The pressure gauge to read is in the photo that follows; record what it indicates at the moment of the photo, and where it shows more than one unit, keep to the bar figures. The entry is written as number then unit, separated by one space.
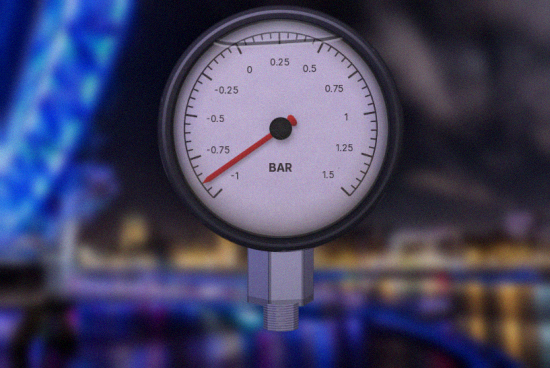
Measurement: -0.9 bar
